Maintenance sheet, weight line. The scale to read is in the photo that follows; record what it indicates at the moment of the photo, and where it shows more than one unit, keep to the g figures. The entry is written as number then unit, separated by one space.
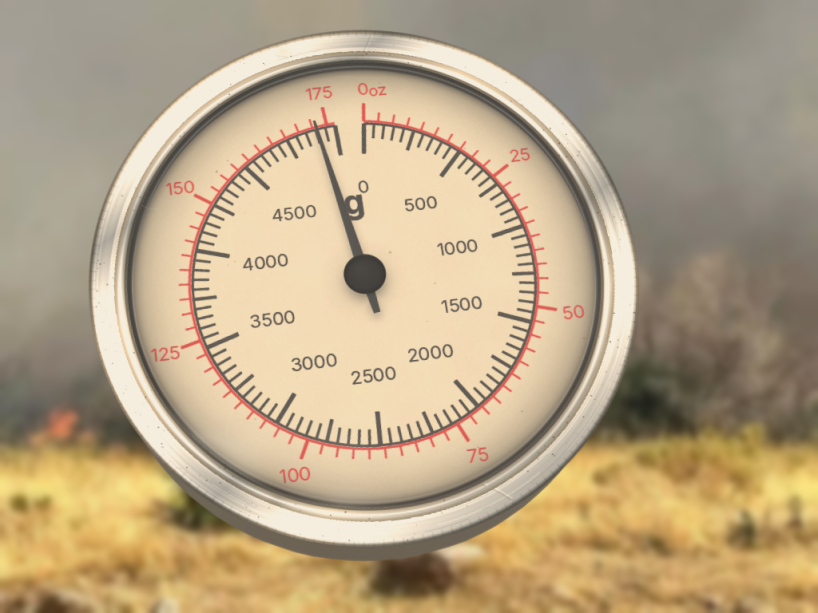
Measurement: 4900 g
